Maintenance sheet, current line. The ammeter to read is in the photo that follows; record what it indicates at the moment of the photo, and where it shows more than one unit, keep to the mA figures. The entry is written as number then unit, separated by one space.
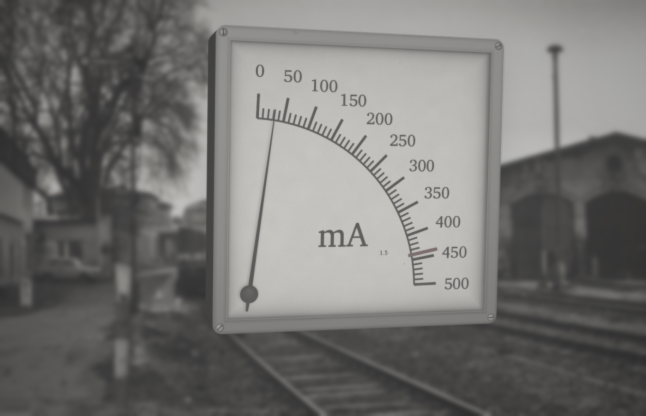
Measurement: 30 mA
